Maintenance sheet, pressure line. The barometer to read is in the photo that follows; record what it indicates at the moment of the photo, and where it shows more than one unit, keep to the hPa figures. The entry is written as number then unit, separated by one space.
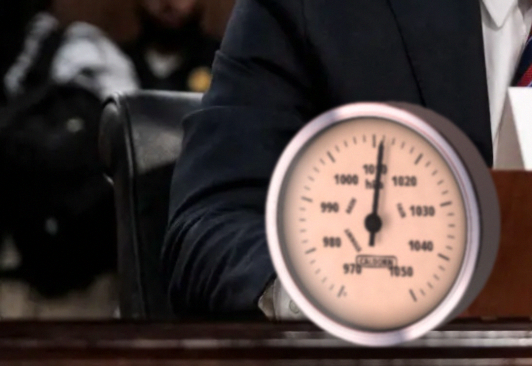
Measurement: 1012 hPa
